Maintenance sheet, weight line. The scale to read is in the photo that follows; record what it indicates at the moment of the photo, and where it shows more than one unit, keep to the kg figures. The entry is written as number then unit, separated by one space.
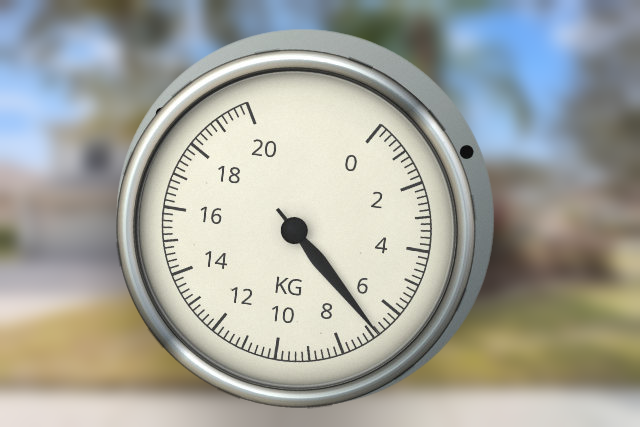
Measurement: 6.8 kg
